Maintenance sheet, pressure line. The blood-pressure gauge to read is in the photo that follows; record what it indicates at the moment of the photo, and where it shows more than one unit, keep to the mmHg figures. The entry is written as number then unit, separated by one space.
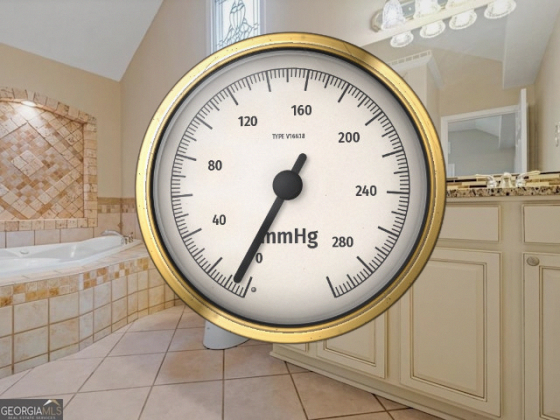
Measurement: 6 mmHg
